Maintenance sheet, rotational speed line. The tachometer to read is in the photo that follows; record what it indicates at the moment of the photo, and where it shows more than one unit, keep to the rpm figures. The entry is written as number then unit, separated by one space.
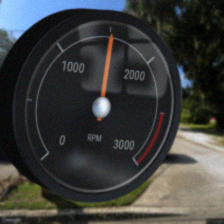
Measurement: 1500 rpm
